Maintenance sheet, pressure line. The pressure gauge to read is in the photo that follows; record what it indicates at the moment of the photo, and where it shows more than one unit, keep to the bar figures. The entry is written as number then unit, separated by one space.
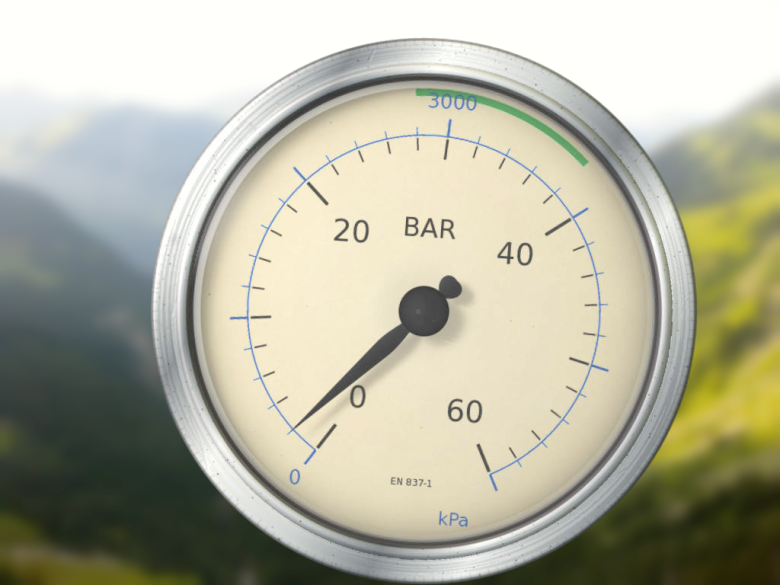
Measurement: 2 bar
